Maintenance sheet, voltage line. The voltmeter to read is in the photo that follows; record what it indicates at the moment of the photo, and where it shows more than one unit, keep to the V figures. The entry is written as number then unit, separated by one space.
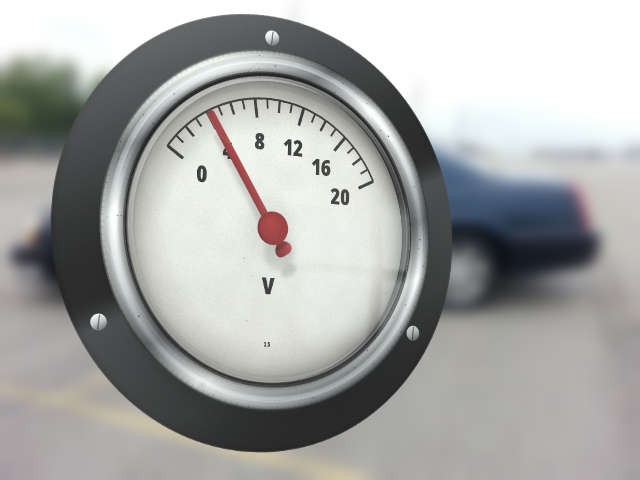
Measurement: 4 V
